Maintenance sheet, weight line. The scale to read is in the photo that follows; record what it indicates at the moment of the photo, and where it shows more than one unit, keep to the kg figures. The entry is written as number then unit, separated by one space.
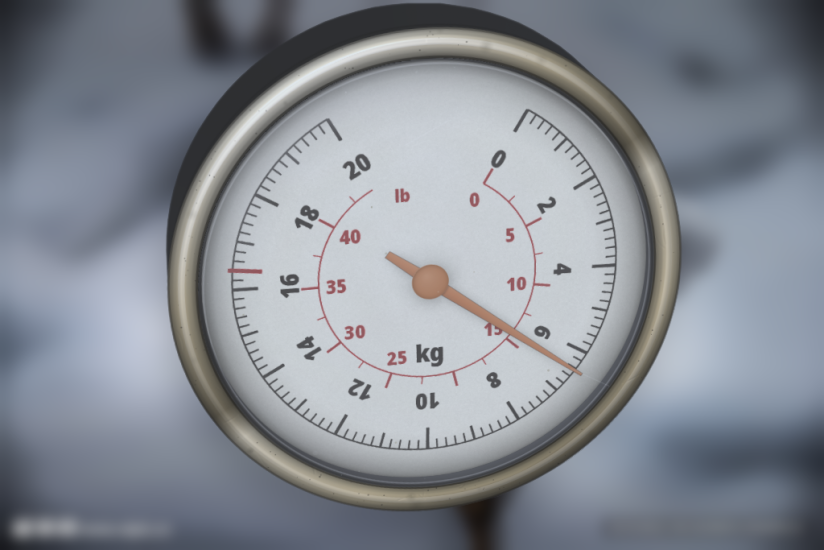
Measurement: 6.4 kg
